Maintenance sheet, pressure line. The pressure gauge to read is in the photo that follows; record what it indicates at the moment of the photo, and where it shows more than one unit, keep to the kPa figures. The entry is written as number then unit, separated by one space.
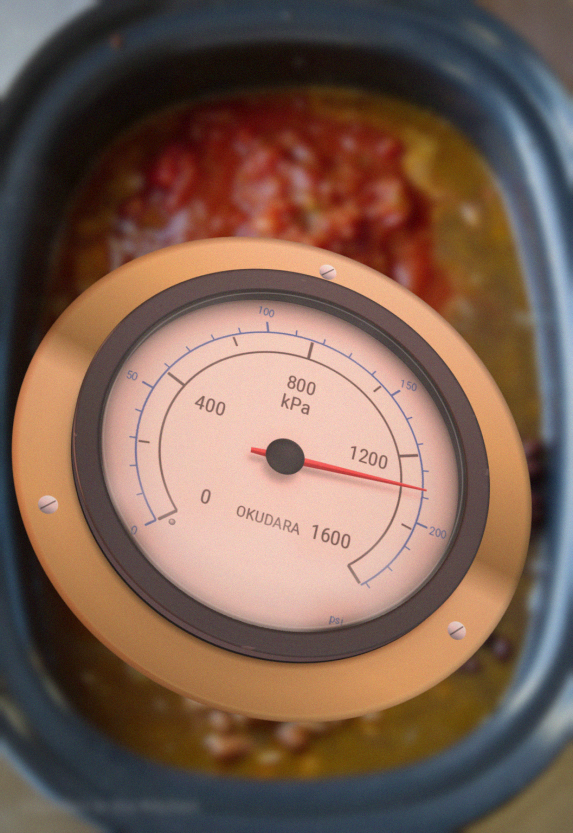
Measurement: 1300 kPa
